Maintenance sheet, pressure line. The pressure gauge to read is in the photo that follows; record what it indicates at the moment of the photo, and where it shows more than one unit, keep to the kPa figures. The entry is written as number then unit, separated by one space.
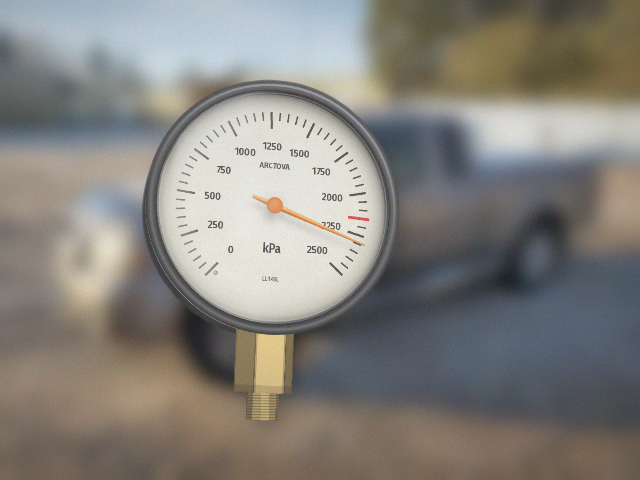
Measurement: 2300 kPa
